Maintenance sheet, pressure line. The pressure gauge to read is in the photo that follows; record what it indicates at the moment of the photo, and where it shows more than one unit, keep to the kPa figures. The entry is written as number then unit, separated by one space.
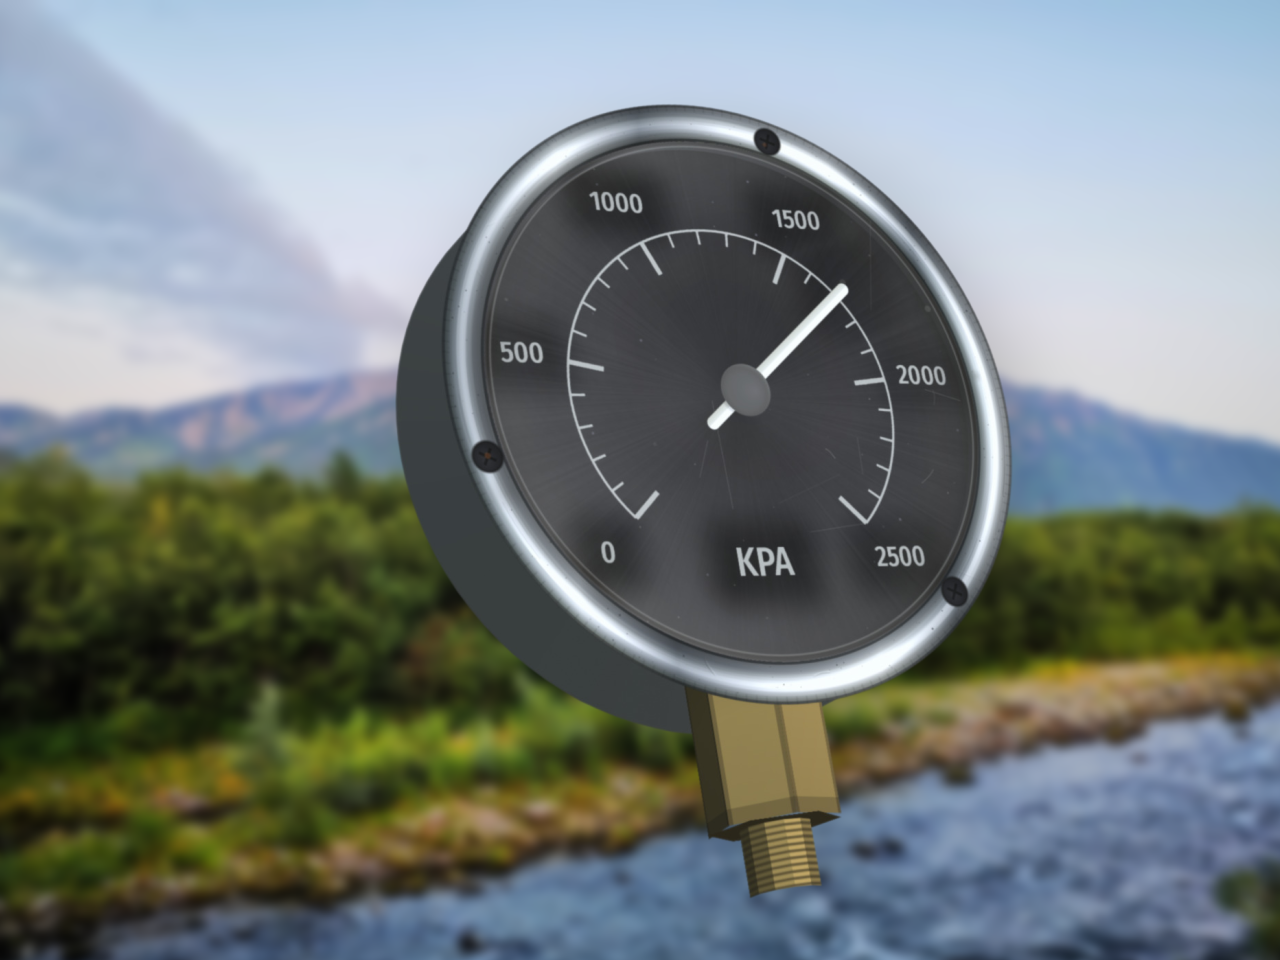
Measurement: 1700 kPa
